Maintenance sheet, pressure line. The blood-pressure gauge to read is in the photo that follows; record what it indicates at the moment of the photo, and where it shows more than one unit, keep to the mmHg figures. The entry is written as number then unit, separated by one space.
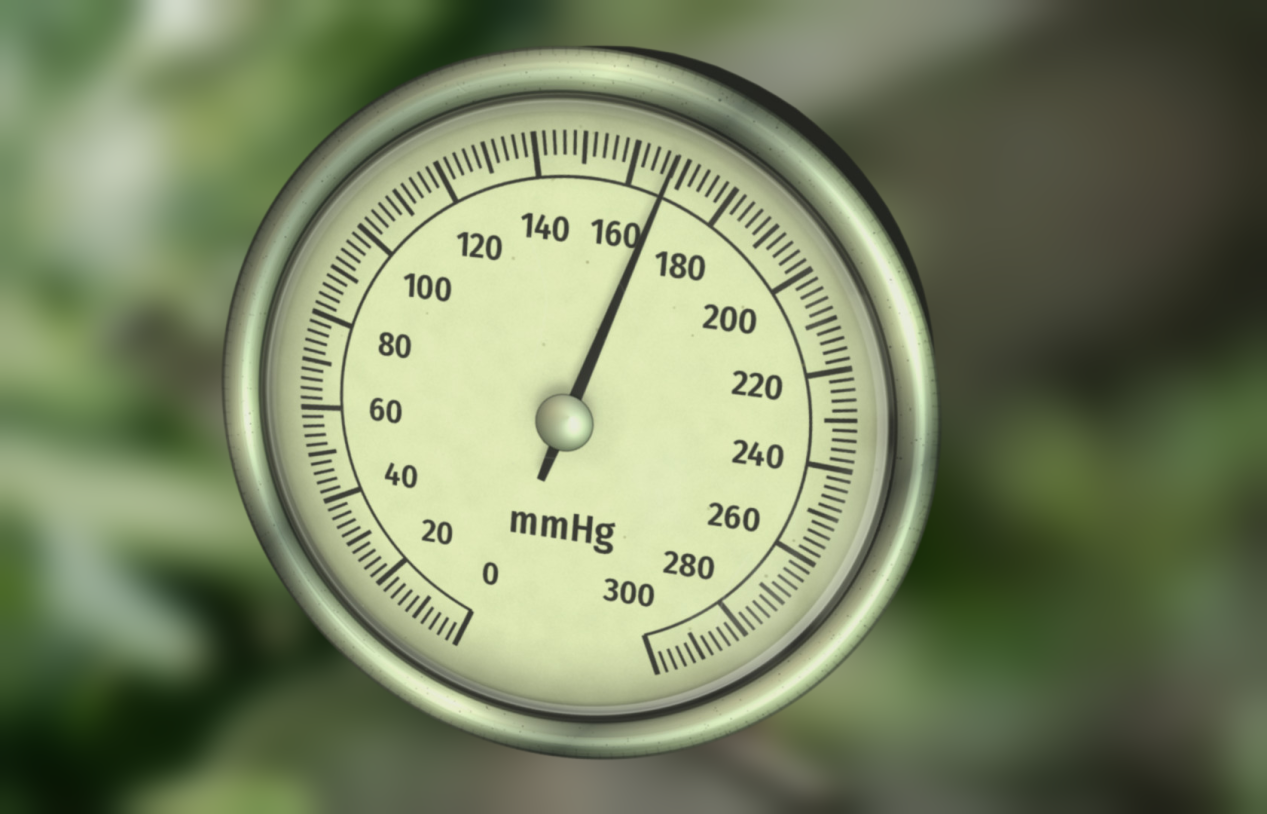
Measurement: 168 mmHg
